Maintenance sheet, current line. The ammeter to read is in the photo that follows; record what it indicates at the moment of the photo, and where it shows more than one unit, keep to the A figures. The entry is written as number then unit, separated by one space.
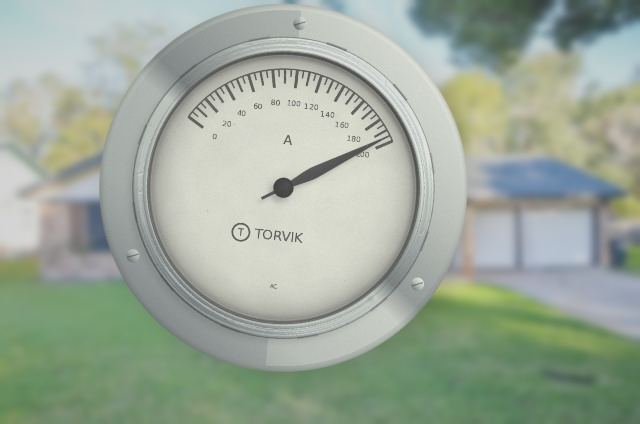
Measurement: 195 A
